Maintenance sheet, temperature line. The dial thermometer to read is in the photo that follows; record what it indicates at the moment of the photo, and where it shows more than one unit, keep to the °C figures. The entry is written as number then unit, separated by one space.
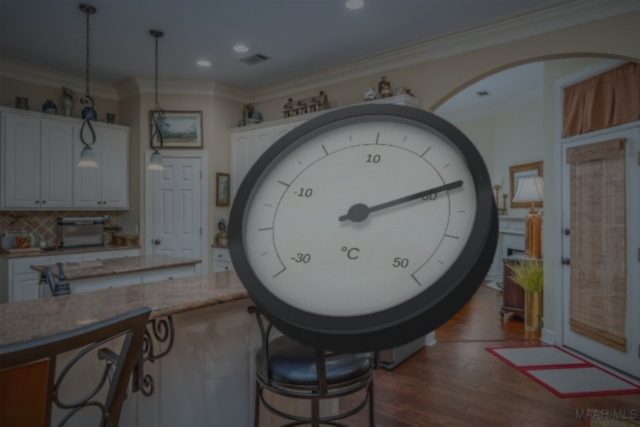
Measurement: 30 °C
